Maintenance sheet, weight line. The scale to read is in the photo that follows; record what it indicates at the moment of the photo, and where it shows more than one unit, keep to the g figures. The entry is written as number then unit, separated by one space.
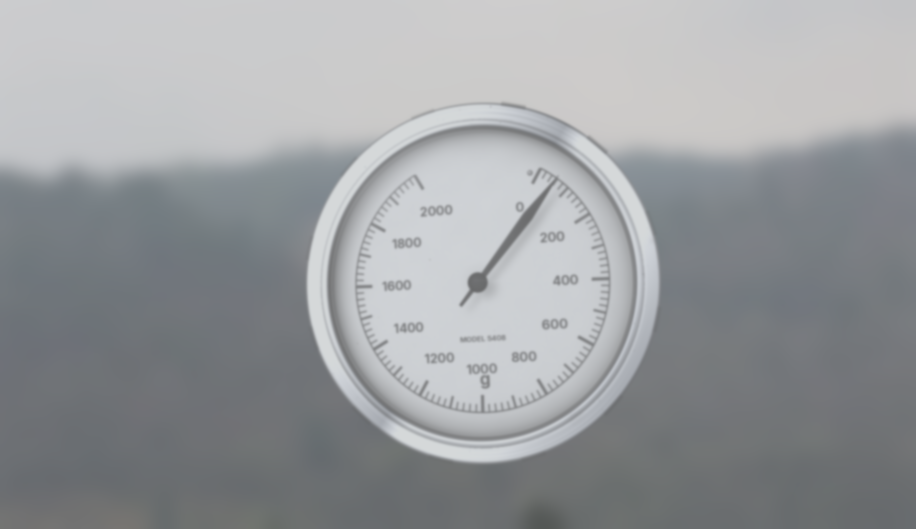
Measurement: 60 g
